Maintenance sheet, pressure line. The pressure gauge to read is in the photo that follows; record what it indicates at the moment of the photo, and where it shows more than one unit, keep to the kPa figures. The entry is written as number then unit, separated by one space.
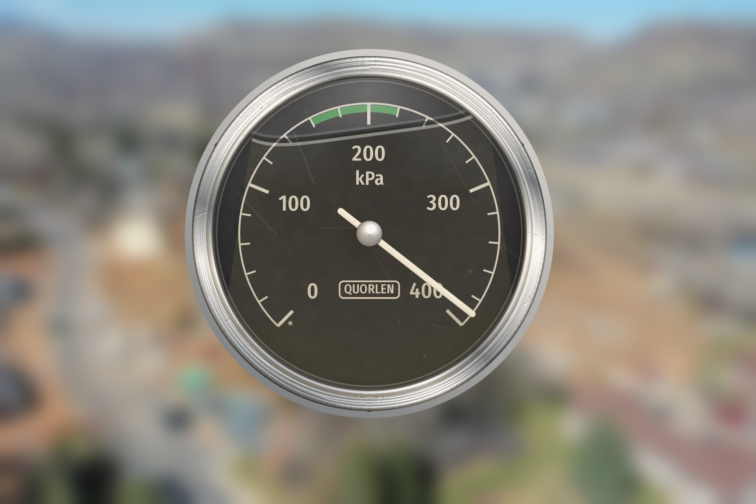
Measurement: 390 kPa
